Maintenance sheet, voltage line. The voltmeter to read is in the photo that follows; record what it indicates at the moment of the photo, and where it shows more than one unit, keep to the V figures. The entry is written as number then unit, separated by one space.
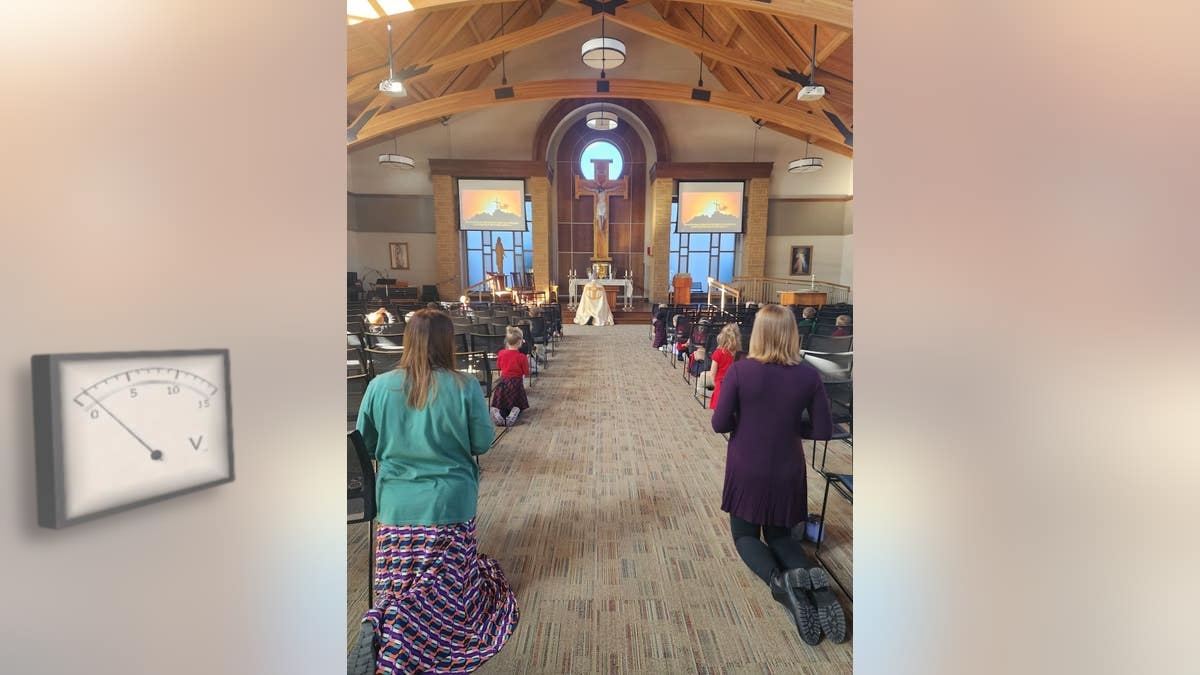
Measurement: 1 V
